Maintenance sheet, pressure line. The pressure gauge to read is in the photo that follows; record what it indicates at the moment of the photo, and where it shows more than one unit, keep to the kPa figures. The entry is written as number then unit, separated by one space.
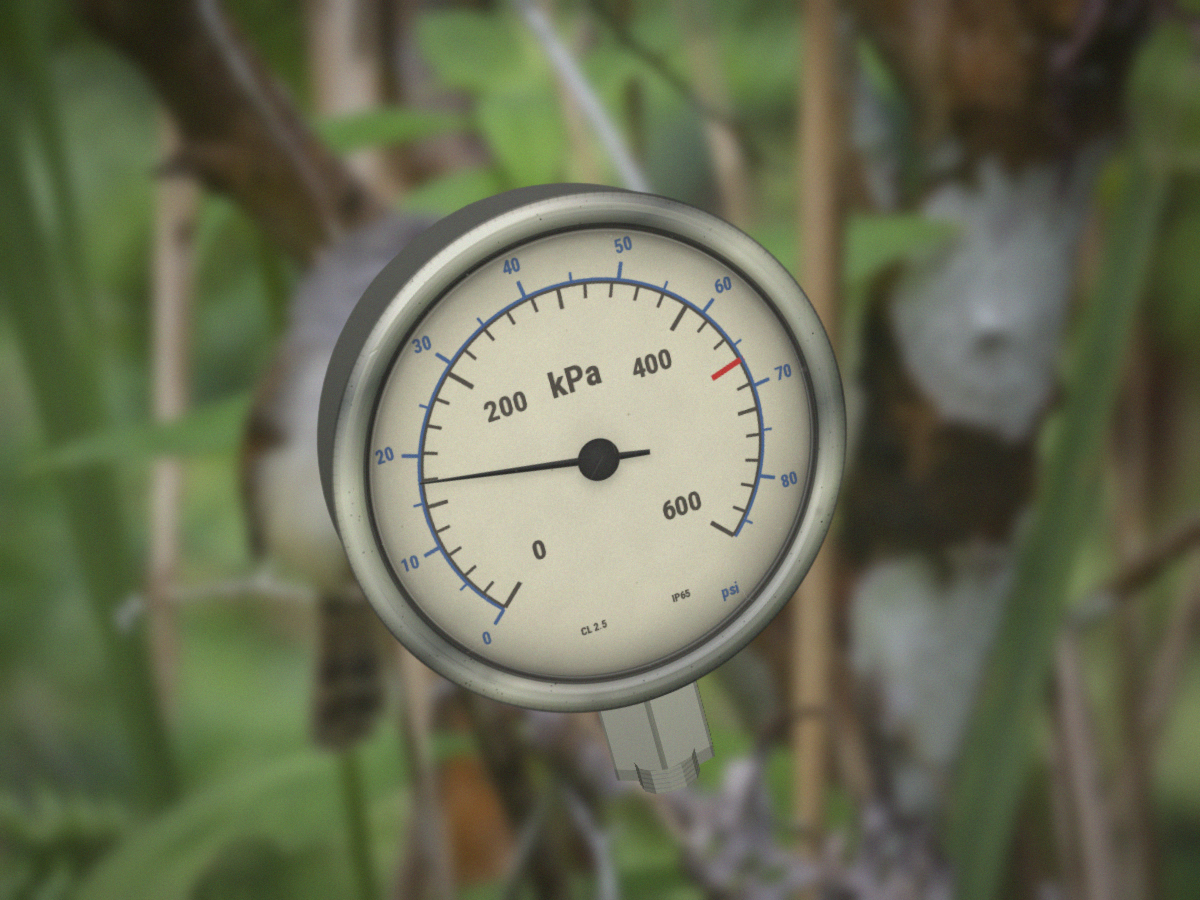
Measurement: 120 kPa
